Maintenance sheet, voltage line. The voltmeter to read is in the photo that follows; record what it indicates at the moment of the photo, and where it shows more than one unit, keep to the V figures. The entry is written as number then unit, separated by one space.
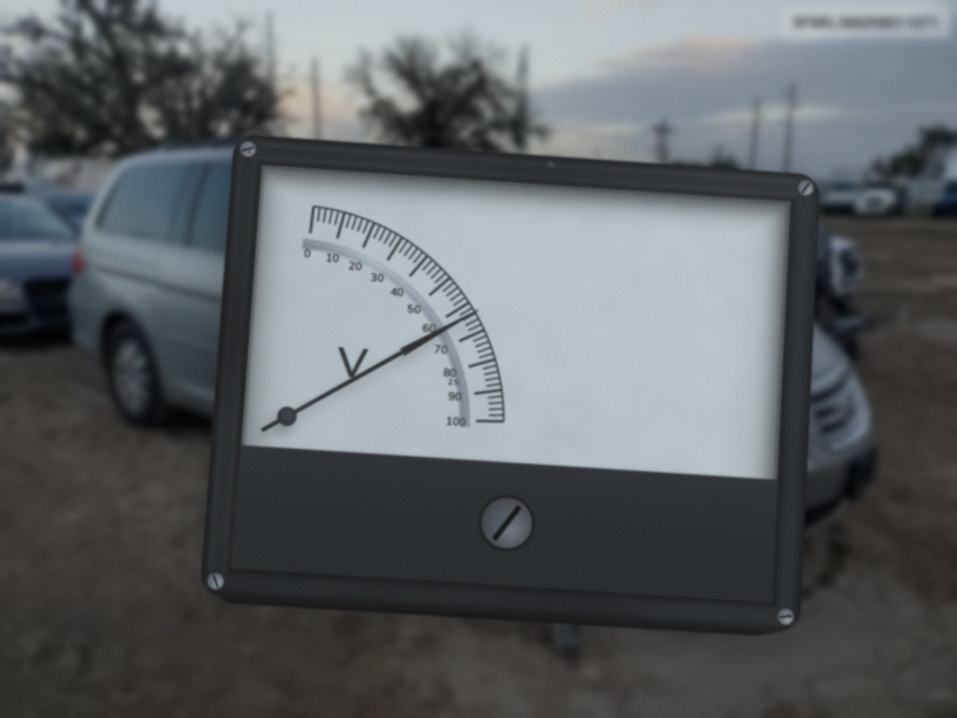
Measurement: 64 V
